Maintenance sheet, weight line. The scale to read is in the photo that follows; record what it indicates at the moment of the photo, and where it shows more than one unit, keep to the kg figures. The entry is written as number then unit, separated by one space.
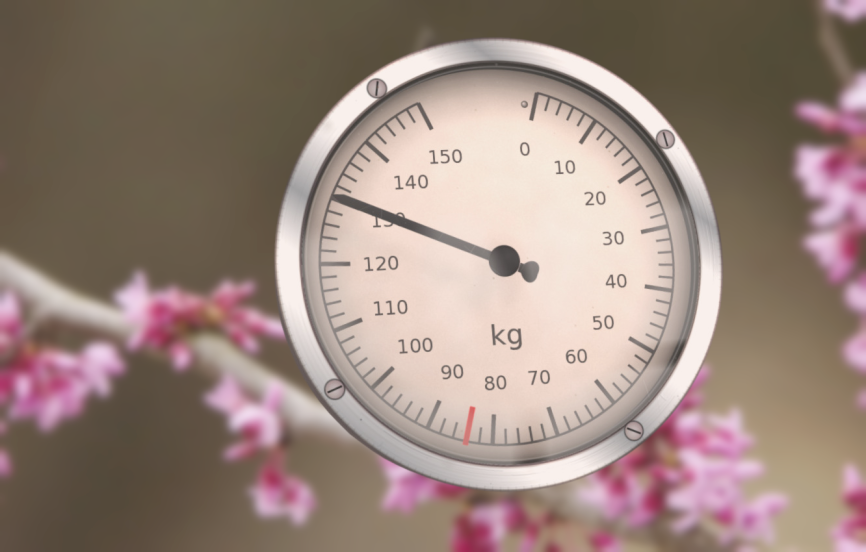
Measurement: 130 kg
